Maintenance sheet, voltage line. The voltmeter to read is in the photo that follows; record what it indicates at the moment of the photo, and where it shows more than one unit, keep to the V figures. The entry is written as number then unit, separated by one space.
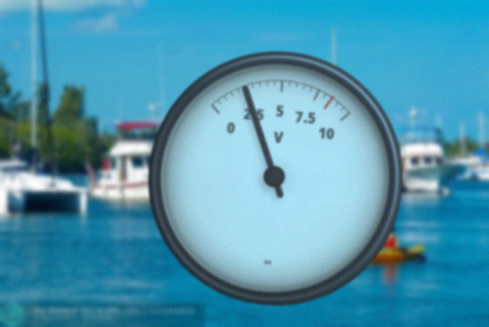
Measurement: 2.5 V
